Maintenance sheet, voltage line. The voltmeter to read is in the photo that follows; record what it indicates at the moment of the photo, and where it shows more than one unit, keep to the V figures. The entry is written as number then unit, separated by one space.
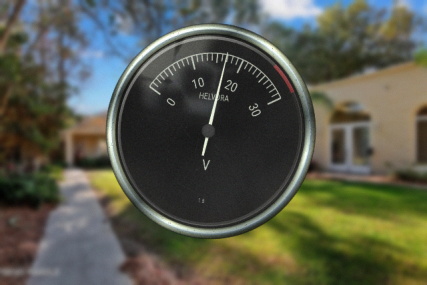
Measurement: 17 V
